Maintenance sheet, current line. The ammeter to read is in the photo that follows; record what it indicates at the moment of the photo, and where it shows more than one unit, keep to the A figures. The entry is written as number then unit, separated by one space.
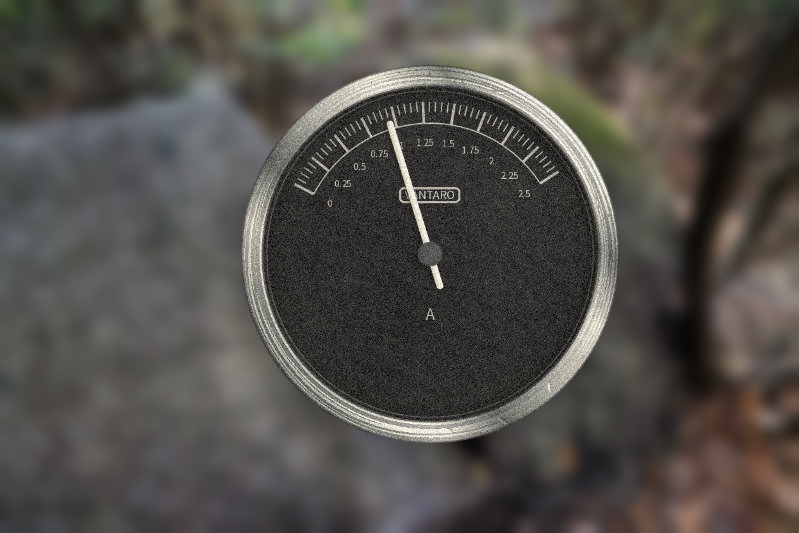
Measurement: 0.95 A
